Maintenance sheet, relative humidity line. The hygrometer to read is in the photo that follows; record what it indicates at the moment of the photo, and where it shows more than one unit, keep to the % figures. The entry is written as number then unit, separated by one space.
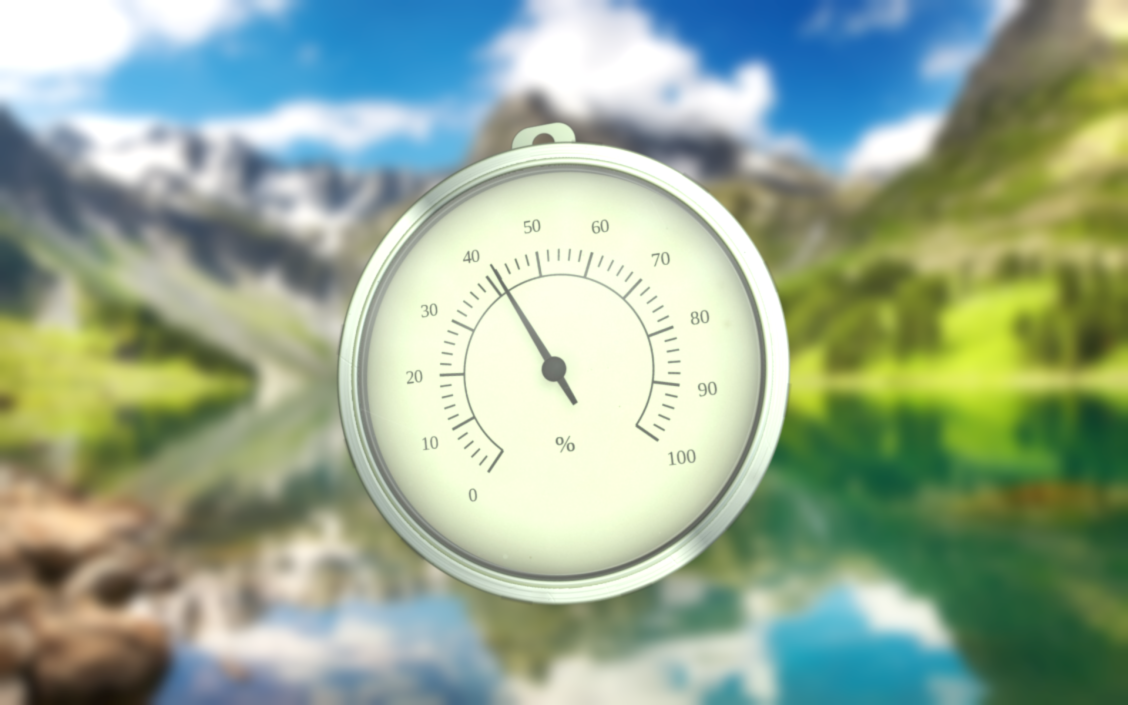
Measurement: 42 %
